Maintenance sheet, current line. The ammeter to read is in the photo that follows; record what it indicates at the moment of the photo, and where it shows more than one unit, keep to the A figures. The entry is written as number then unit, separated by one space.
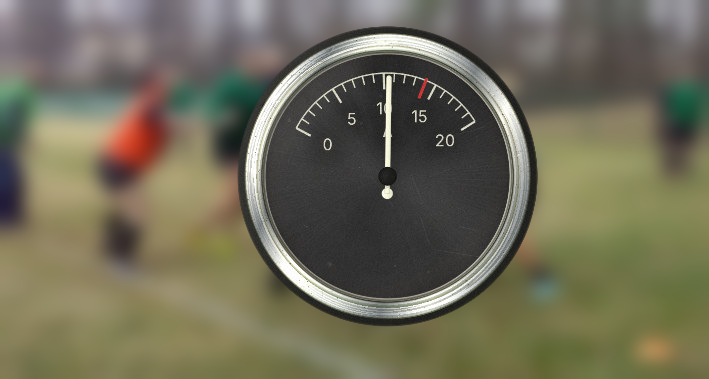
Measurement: 10.5 A
